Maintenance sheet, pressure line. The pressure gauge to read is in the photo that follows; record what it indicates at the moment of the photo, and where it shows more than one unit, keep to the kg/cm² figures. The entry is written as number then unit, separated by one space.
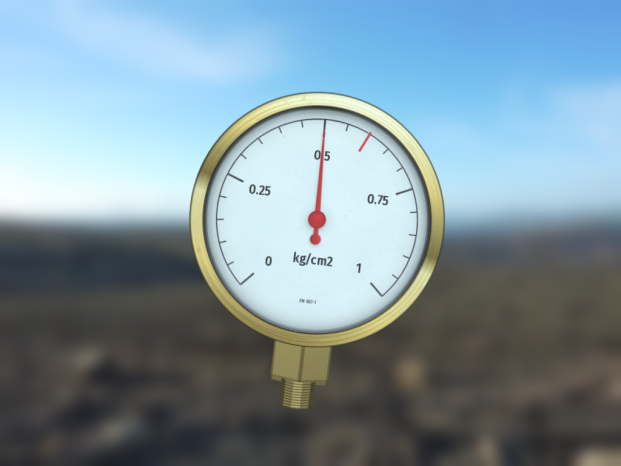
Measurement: 0.5 kg/cm²
